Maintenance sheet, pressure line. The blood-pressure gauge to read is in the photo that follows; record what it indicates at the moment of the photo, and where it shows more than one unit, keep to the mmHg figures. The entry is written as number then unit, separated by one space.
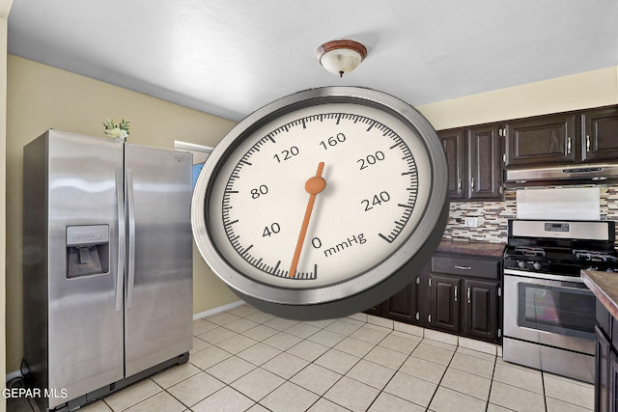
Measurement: 10 mmHg
